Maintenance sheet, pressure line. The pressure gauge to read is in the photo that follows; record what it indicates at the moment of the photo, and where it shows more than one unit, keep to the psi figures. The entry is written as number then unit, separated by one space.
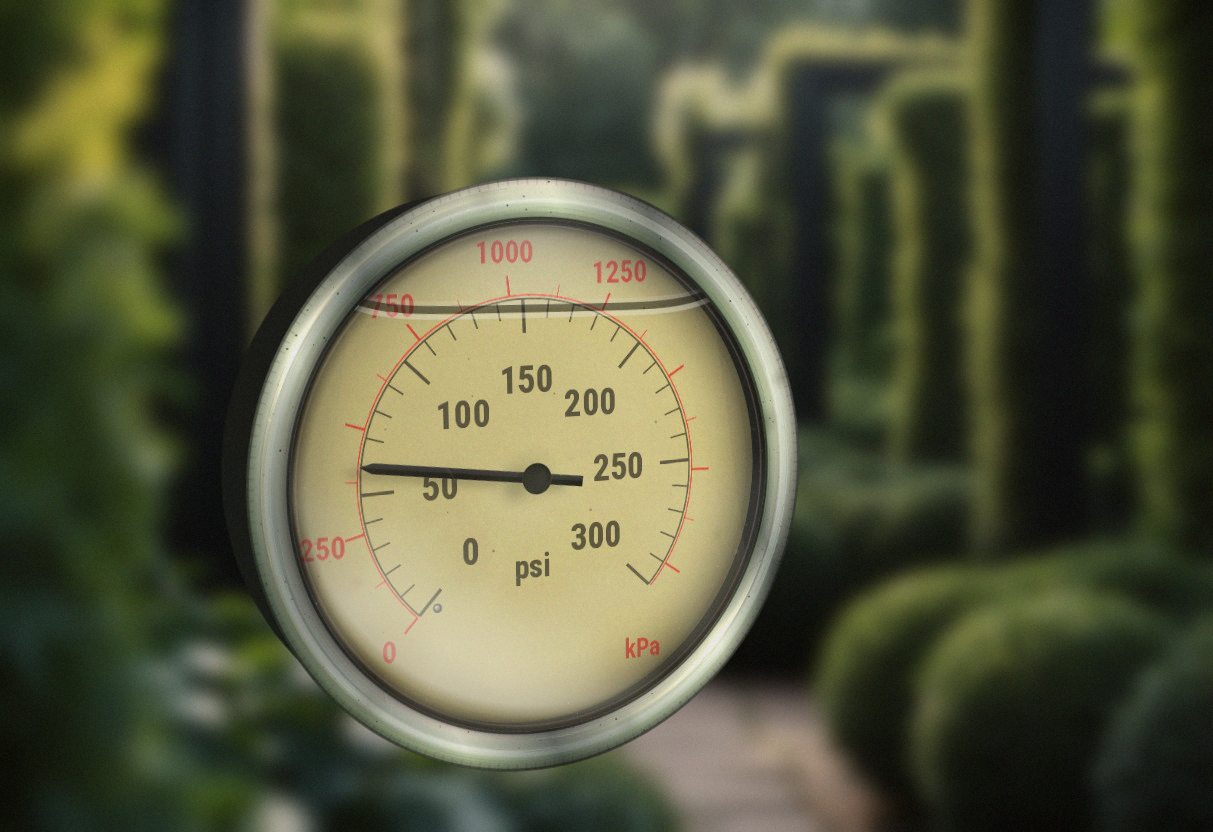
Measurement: 60 psi
